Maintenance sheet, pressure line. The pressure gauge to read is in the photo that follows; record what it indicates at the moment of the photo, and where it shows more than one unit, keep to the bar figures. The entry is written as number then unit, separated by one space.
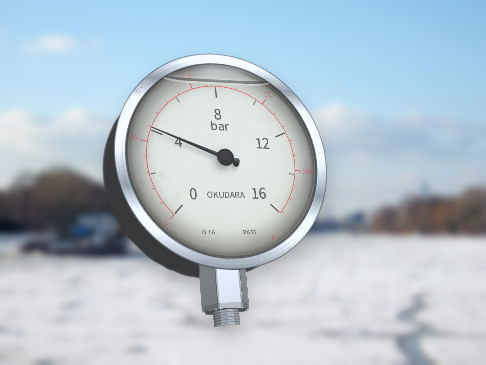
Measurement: 4 bar
